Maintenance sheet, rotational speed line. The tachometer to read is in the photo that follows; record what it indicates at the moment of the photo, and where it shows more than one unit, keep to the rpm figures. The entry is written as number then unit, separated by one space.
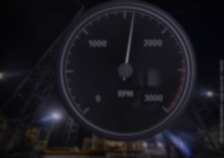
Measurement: 1600 rpm
